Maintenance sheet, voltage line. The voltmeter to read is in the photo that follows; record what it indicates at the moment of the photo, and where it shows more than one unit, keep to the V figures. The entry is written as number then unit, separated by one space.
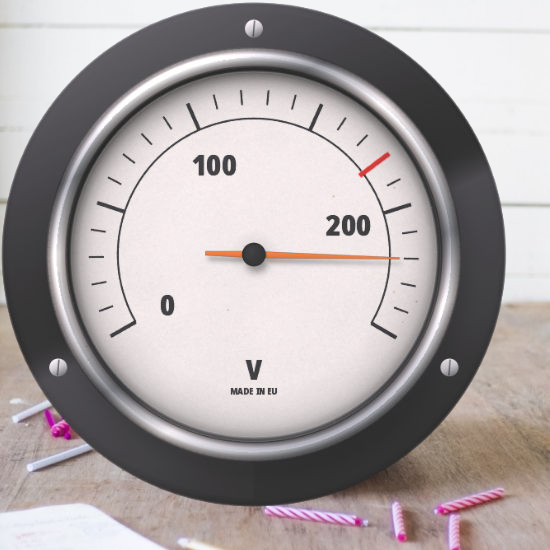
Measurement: 220 V
